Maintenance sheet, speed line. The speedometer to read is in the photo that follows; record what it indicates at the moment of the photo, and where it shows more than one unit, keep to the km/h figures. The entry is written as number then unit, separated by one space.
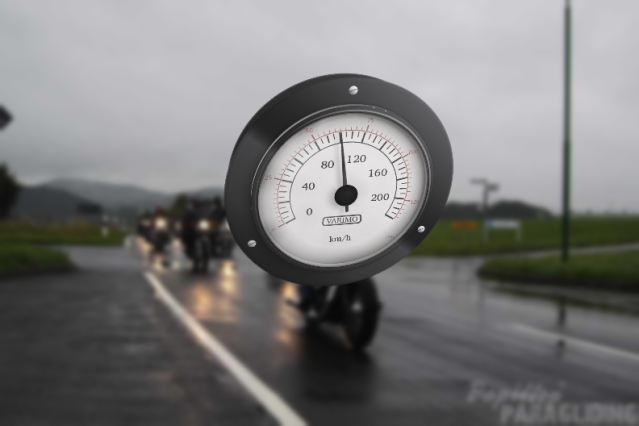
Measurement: 100 km/h
